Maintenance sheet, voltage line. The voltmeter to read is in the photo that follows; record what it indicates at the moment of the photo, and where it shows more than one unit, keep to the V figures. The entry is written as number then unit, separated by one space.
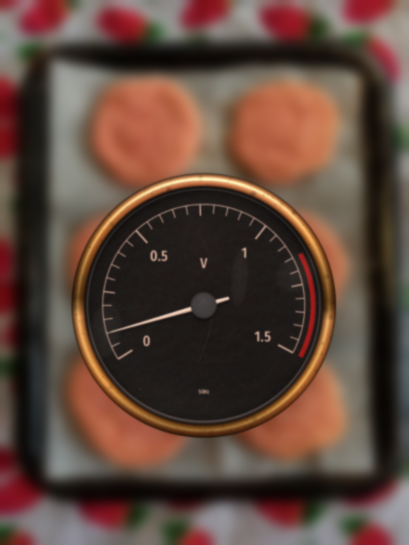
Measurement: 0.1 V
